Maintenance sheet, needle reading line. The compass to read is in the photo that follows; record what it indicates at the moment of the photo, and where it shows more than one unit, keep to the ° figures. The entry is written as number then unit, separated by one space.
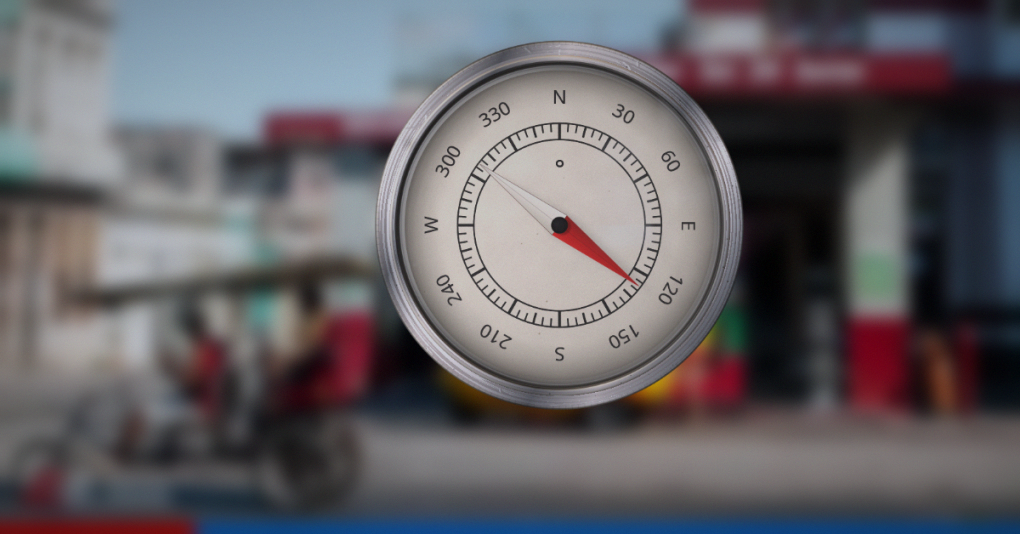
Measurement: 127.5 °
